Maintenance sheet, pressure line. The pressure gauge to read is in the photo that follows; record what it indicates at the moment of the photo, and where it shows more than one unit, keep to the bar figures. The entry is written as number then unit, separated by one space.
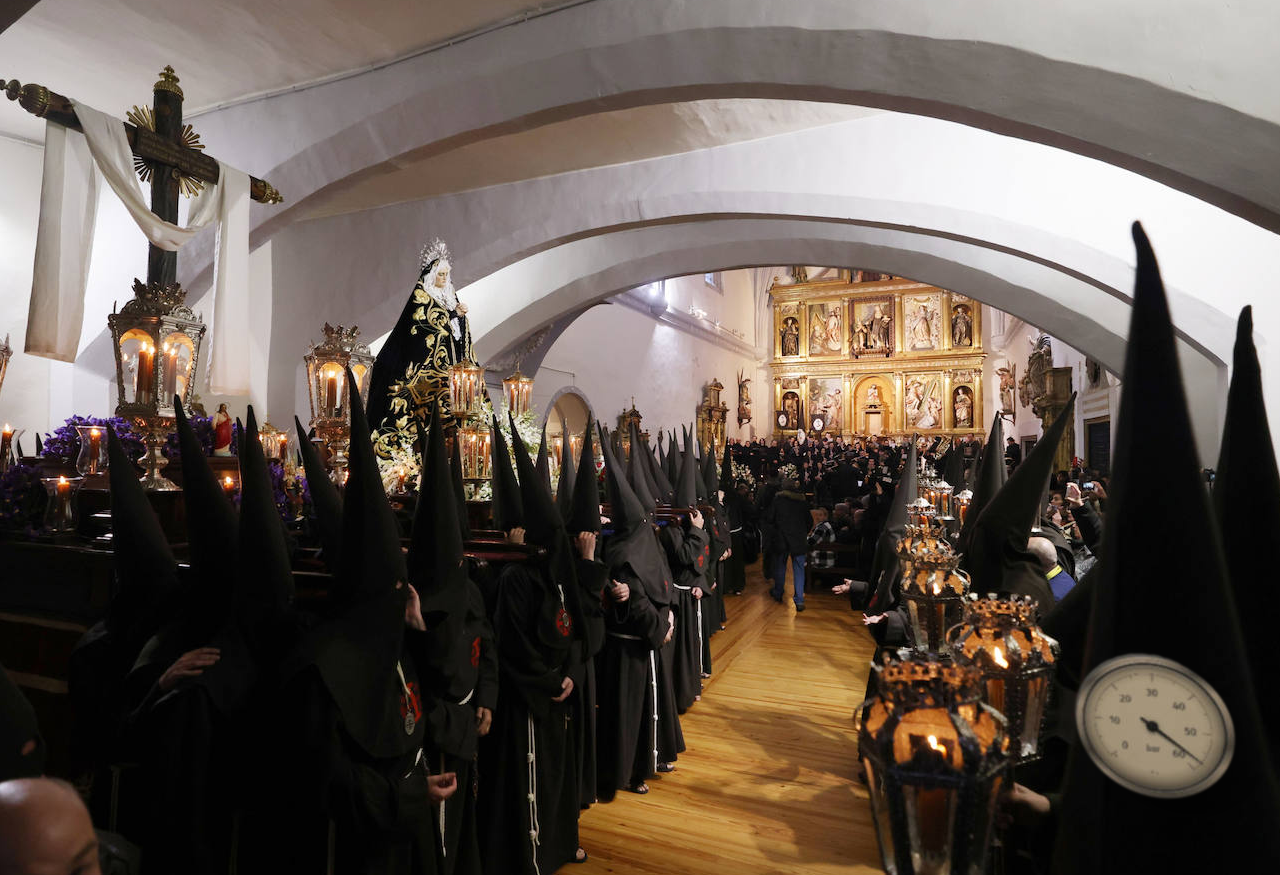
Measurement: 57.5 bar
